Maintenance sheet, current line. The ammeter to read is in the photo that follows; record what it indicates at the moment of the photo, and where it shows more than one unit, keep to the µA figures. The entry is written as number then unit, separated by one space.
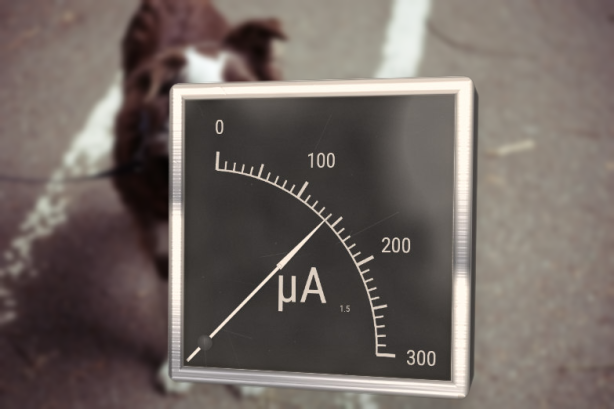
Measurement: 140 µA
